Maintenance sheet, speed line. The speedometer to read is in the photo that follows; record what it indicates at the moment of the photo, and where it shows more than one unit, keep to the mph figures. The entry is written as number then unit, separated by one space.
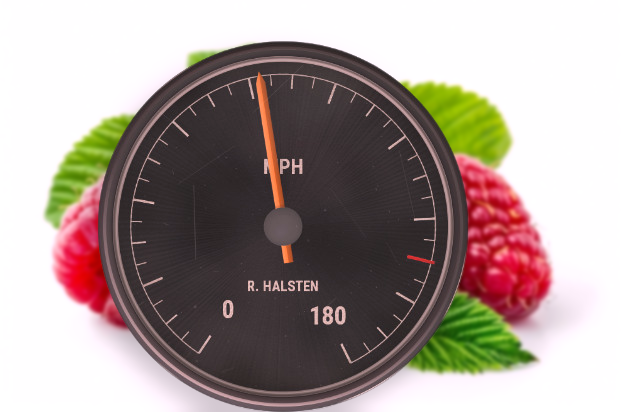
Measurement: 82.5 mph
